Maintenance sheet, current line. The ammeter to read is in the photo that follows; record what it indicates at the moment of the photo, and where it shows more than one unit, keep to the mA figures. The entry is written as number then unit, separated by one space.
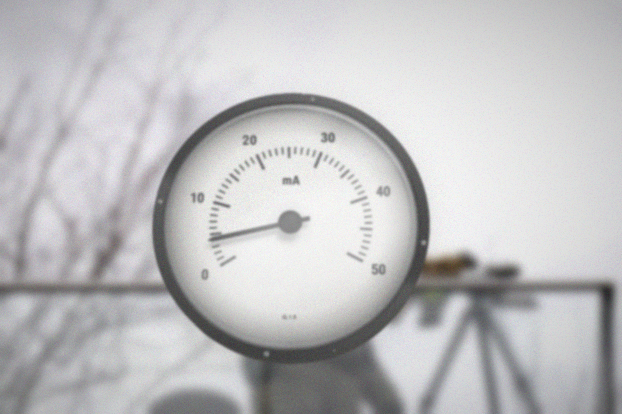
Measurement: 4 mA
